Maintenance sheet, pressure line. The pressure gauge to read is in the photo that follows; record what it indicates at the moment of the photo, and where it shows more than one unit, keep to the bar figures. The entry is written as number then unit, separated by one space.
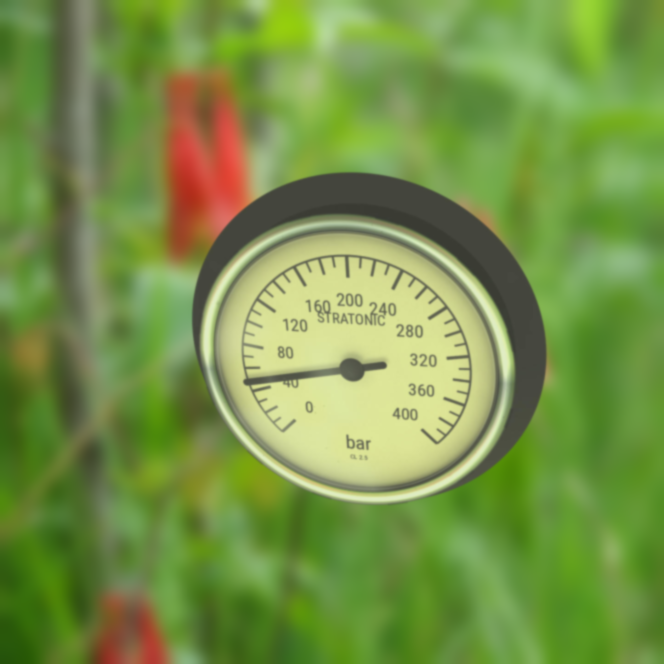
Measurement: 50 bar
